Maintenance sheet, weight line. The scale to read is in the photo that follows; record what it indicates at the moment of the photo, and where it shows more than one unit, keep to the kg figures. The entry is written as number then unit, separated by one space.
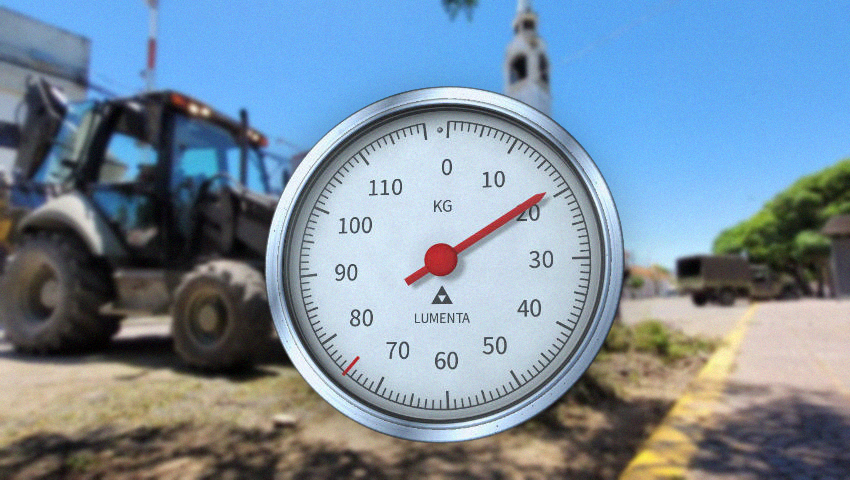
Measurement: 19 kg
